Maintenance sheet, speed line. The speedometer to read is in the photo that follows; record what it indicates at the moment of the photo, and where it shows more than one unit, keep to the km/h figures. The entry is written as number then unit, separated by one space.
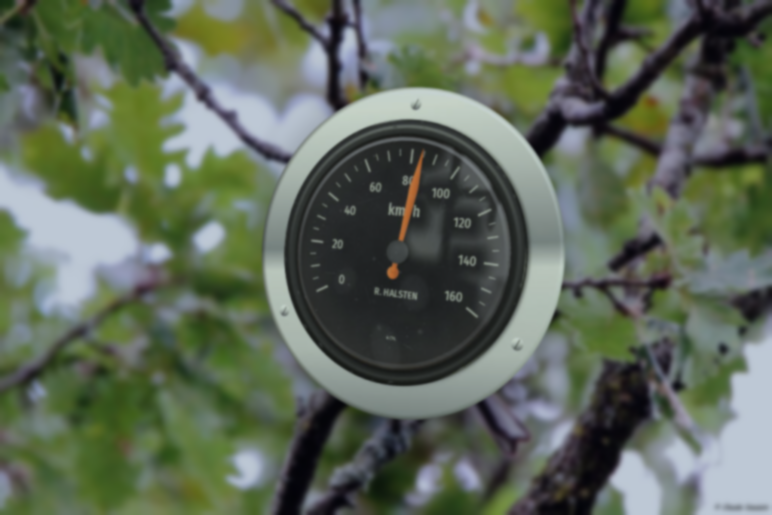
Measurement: 85 km/h
